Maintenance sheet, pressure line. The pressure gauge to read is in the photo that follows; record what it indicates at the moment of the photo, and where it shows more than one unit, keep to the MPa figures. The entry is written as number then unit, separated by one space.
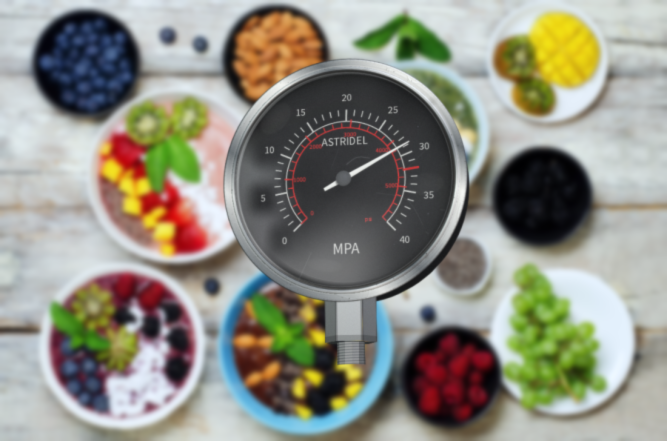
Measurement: 29 MPa
